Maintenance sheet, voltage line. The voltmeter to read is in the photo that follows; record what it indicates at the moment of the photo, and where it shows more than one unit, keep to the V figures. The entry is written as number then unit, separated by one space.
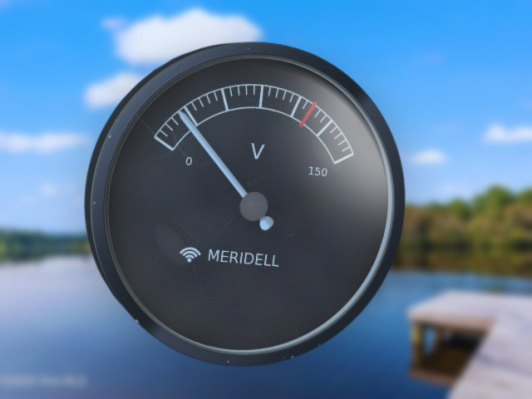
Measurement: 20 V
